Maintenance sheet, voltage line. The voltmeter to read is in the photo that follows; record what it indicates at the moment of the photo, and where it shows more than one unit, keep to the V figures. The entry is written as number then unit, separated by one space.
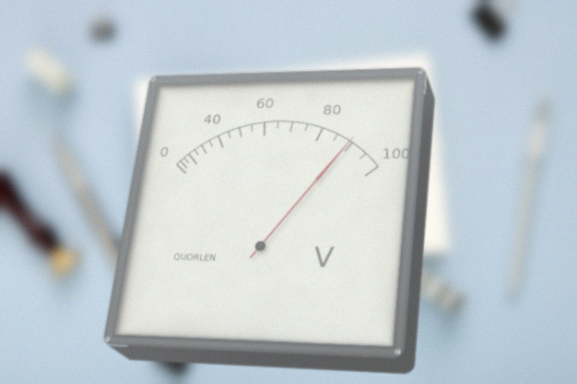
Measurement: 90 V
